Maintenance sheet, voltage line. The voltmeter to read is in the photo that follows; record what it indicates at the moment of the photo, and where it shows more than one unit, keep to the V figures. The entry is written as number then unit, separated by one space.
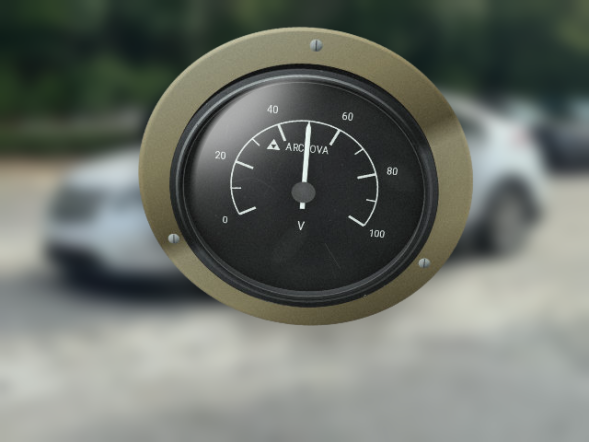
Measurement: 50 V
